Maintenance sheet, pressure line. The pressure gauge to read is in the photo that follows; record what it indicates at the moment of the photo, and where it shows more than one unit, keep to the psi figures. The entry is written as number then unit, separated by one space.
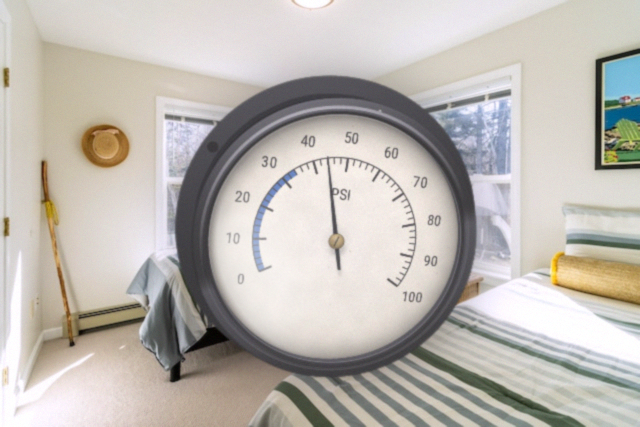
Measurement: 44 psi
